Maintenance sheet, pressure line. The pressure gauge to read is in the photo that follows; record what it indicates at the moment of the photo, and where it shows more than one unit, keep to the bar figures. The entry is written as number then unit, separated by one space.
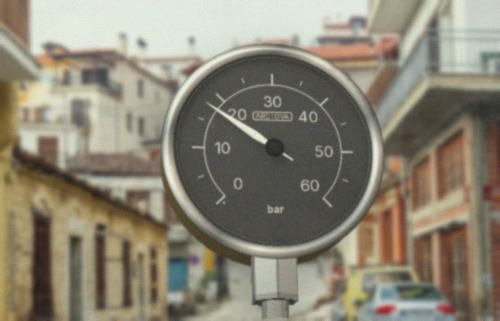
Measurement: 17.5 bar
